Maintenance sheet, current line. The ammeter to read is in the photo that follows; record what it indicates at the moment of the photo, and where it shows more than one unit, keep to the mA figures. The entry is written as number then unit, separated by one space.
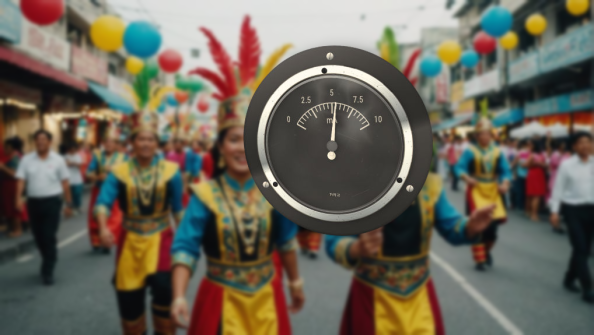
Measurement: 5.5 mA
